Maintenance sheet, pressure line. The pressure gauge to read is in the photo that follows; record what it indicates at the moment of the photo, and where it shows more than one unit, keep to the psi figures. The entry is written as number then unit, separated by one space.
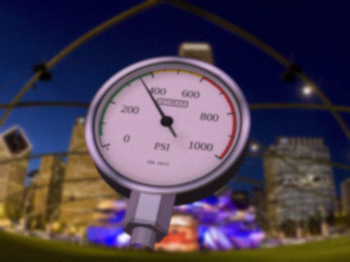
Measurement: 350 psi
